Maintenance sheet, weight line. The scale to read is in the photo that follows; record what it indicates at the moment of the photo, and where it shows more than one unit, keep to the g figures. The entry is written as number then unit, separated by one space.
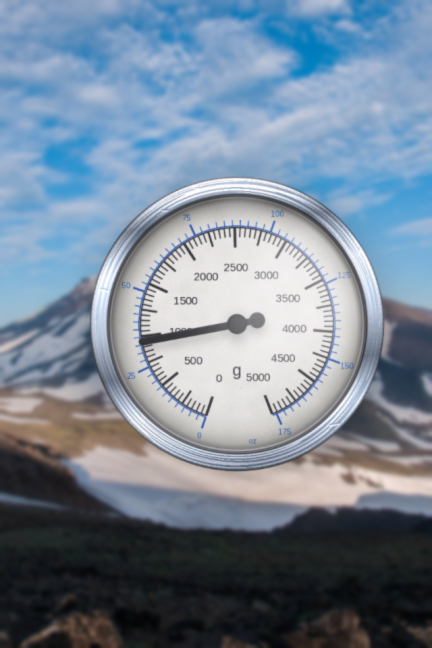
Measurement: 950 g
